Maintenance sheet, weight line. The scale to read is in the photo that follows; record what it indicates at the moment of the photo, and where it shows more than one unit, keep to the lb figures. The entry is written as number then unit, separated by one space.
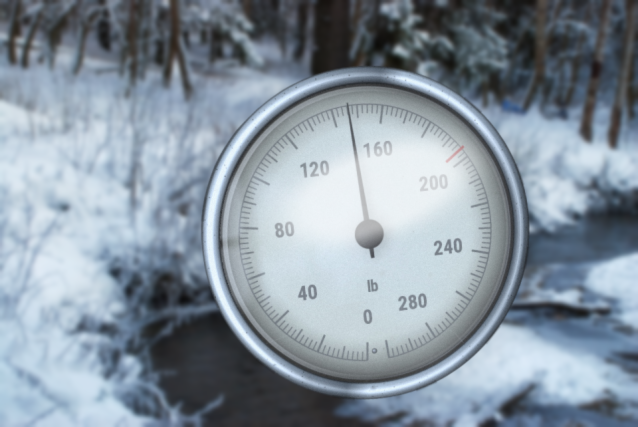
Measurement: 146 lb
